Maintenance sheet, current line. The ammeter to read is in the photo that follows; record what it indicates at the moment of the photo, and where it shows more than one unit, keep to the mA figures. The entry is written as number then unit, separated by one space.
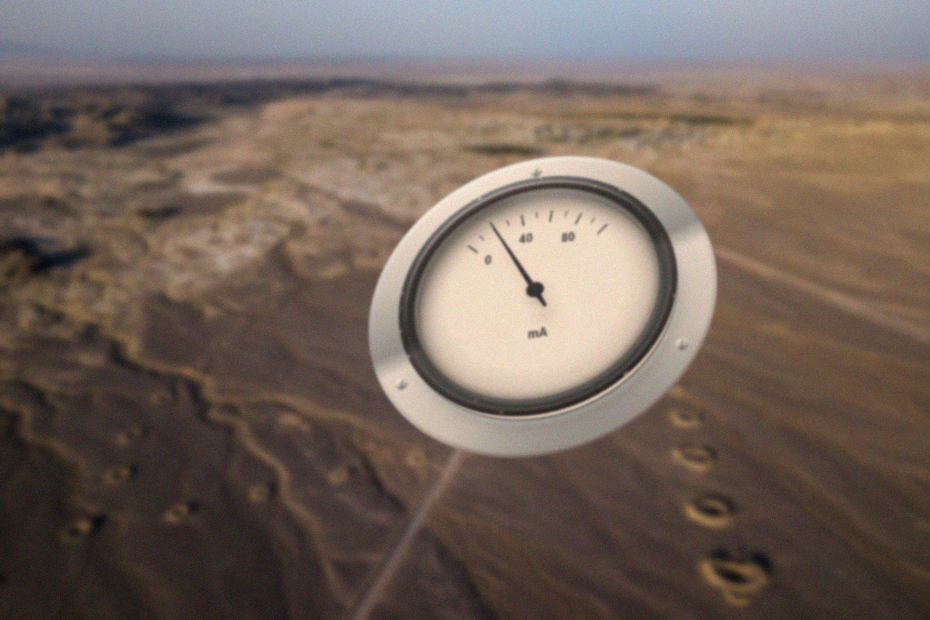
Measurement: 20 mA
